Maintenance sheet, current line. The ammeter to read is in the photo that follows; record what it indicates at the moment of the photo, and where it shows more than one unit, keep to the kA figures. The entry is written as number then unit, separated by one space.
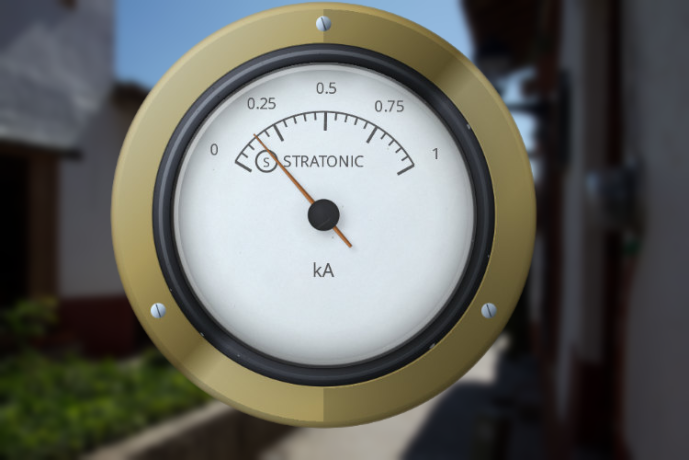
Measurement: 0.15 kA
